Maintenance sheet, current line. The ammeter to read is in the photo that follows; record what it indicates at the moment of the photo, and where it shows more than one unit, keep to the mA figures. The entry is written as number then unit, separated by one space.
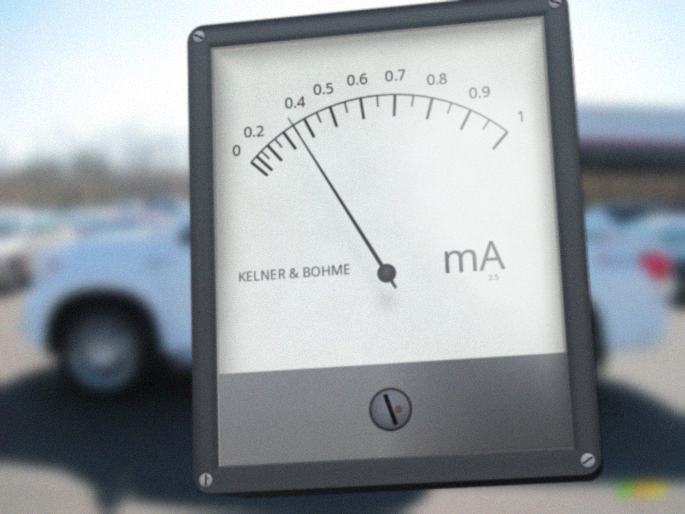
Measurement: 0.35 mA
